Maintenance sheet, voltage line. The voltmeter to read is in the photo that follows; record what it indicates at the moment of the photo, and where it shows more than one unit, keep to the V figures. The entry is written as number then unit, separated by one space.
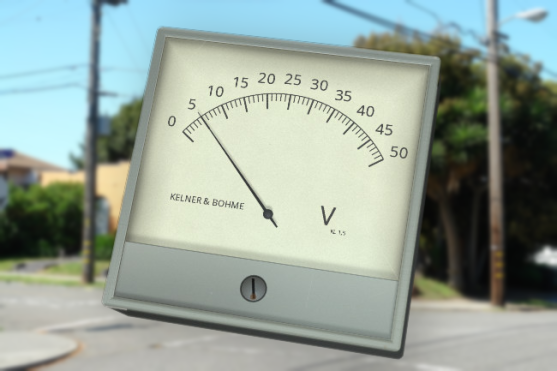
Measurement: 5 V
